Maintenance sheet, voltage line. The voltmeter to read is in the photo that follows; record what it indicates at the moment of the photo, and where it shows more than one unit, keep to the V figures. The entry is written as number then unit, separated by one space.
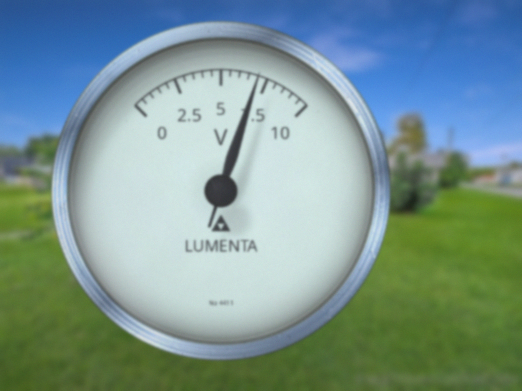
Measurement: 7 V
